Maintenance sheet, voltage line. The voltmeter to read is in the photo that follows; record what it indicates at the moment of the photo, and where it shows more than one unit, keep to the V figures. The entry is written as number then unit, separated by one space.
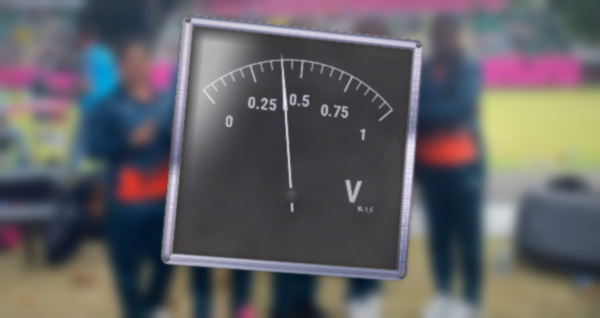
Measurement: 0.4 V
